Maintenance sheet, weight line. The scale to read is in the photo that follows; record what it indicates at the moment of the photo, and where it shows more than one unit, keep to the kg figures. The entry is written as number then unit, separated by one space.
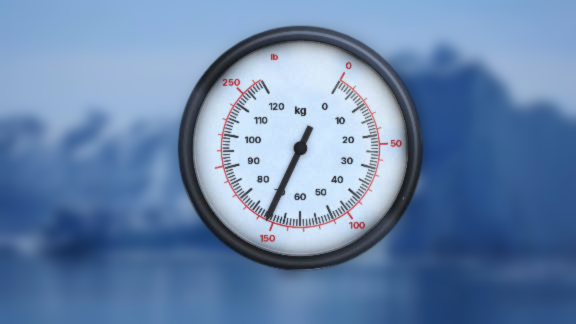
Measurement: 70 kg
